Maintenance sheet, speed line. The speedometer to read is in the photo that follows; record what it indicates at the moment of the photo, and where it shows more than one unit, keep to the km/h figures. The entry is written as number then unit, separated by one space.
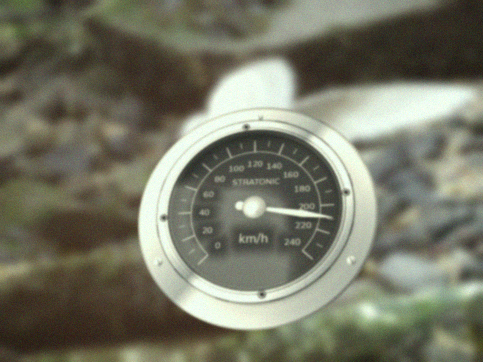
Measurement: 210 km/h
